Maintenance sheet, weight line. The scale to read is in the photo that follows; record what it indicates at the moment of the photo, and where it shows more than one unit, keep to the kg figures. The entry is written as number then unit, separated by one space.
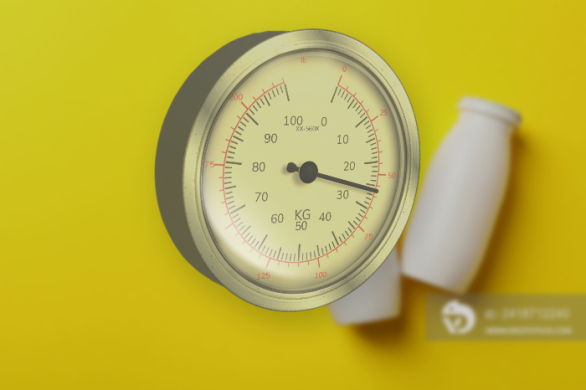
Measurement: 26 kg
